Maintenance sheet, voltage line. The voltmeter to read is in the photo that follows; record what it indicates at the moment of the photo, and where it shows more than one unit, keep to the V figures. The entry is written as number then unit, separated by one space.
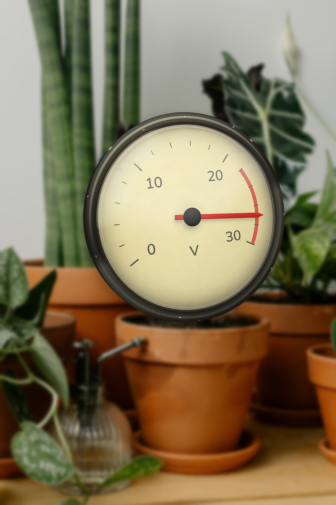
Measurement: 27 V
